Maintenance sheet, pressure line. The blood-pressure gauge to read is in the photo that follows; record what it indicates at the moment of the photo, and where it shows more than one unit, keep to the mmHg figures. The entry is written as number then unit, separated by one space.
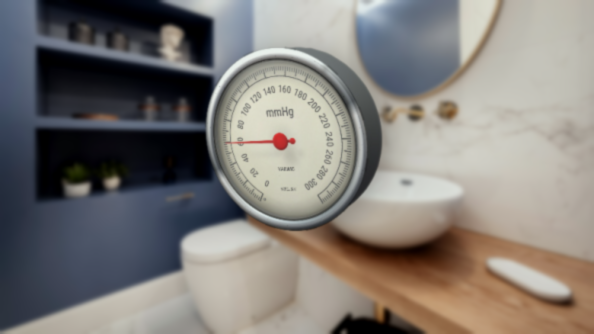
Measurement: 60 mmHg
